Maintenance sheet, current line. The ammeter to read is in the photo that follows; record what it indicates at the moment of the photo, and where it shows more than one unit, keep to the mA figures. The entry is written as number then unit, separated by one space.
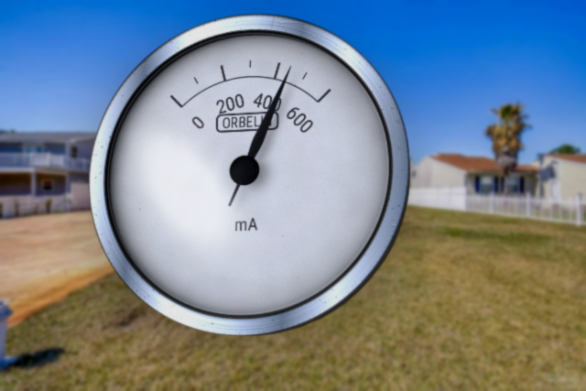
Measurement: 450 mA
